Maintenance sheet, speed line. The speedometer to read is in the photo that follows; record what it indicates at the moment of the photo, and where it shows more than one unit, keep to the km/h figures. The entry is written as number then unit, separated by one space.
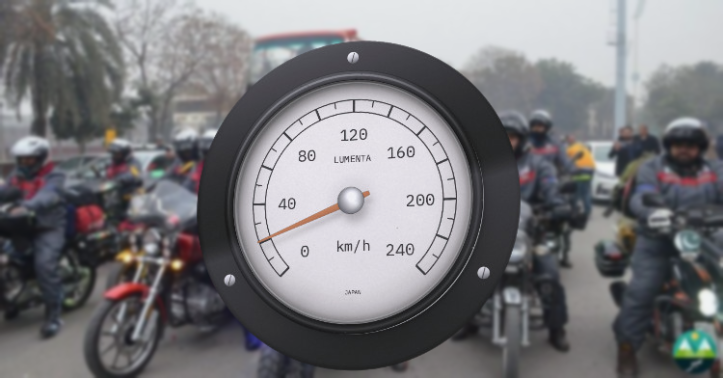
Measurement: 20 km/h
